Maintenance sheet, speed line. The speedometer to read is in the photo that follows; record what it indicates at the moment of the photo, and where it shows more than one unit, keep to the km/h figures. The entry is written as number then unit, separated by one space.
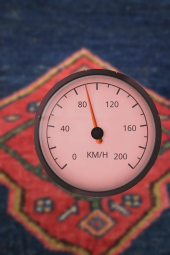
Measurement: 90 km/h
